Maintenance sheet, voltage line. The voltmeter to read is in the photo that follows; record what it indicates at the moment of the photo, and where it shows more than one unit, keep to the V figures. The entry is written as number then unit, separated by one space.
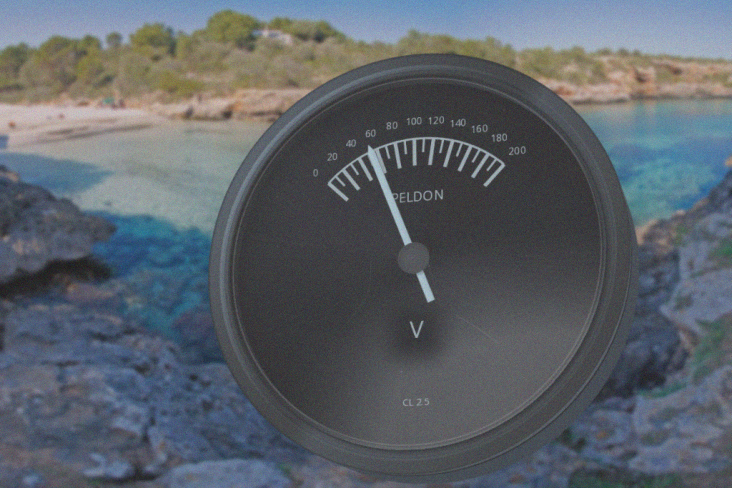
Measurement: 55 V
